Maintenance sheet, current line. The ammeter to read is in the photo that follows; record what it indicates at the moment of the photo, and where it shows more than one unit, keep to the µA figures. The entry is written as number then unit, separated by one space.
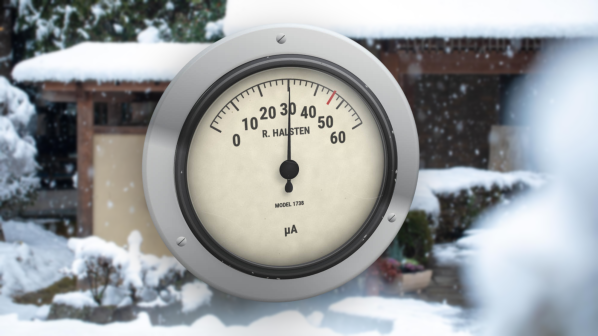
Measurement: 30 µA
